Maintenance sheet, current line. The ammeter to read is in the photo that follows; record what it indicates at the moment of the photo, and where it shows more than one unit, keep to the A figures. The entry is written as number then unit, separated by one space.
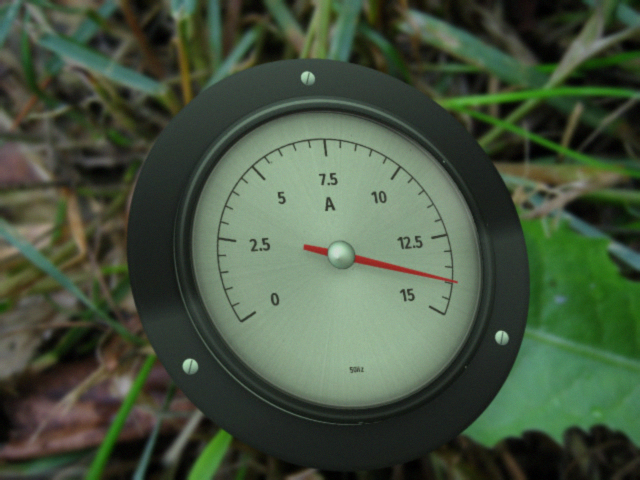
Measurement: 14 A
